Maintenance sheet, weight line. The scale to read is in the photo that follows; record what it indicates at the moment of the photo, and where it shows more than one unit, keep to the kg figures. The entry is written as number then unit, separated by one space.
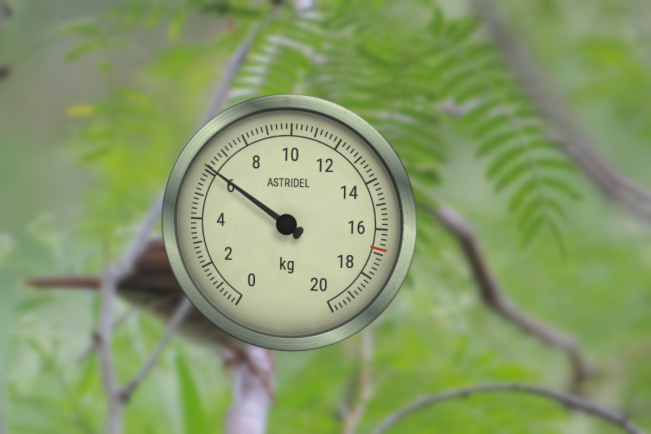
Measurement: 6.2 kg
